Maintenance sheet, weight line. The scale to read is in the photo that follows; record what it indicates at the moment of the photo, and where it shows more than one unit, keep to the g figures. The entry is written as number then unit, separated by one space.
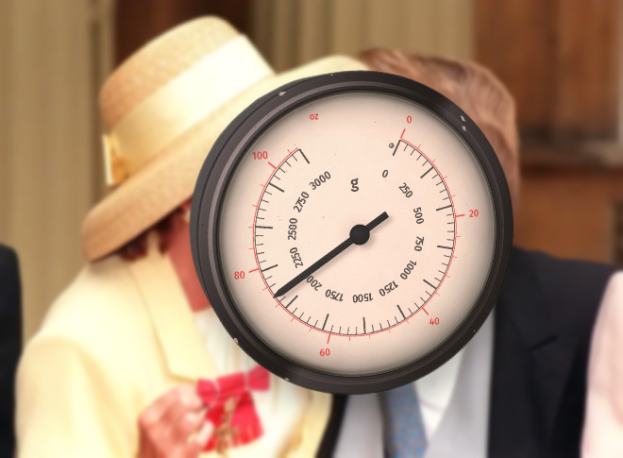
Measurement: 2100 g
